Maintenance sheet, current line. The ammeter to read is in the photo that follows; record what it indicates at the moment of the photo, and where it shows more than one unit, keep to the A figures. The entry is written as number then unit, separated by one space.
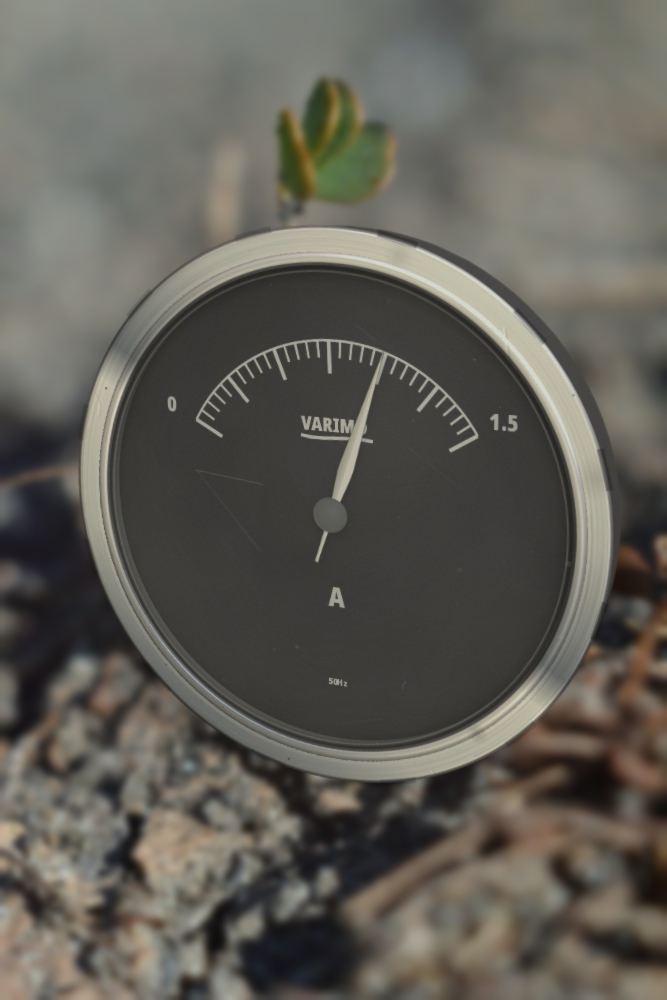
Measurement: 1 A
